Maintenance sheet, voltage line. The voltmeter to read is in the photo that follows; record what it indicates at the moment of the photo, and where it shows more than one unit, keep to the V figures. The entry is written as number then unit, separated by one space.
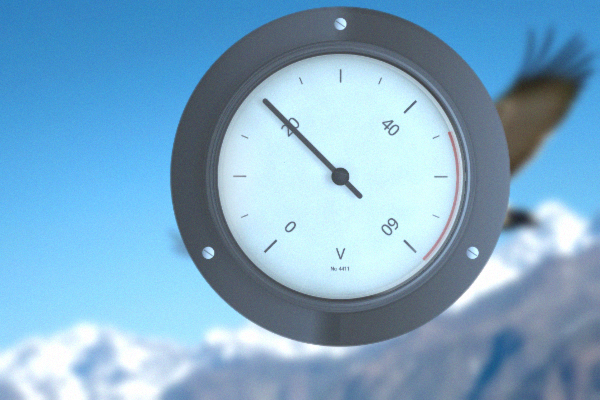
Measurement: 20 V
